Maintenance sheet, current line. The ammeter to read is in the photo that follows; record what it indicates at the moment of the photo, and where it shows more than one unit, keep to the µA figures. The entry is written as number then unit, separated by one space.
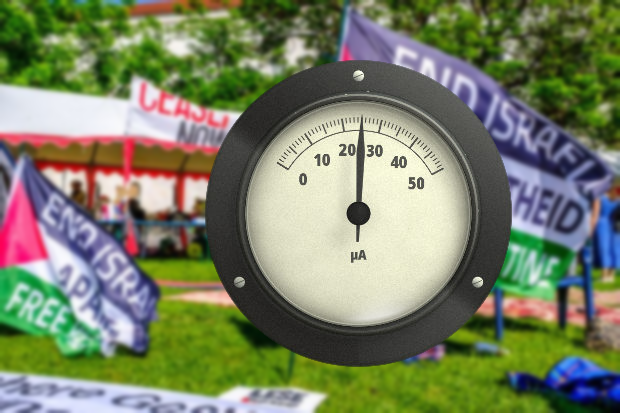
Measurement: 25 µA
